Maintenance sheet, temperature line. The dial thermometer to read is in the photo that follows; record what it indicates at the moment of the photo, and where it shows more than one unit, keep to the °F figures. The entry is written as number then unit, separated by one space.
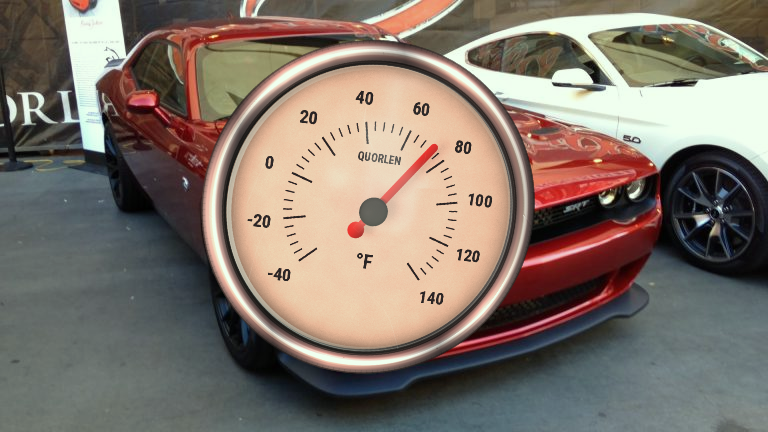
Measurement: 72 °F
